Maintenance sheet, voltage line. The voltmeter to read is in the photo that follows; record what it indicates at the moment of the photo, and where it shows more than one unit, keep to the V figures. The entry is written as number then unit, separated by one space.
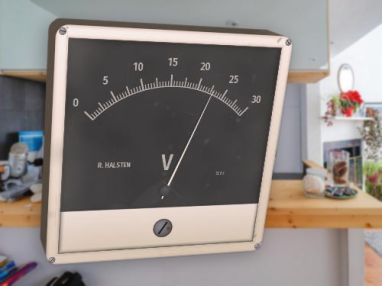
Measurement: 22.5 V
